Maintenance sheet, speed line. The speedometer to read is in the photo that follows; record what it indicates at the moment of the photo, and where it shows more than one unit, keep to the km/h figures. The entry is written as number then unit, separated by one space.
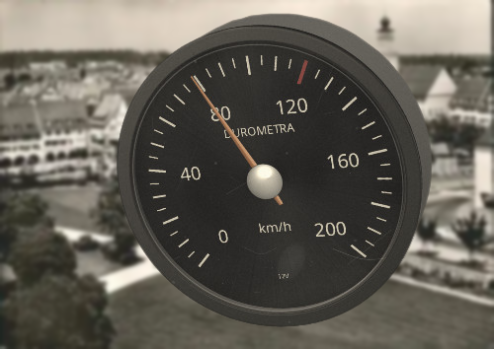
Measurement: 80 km/h
